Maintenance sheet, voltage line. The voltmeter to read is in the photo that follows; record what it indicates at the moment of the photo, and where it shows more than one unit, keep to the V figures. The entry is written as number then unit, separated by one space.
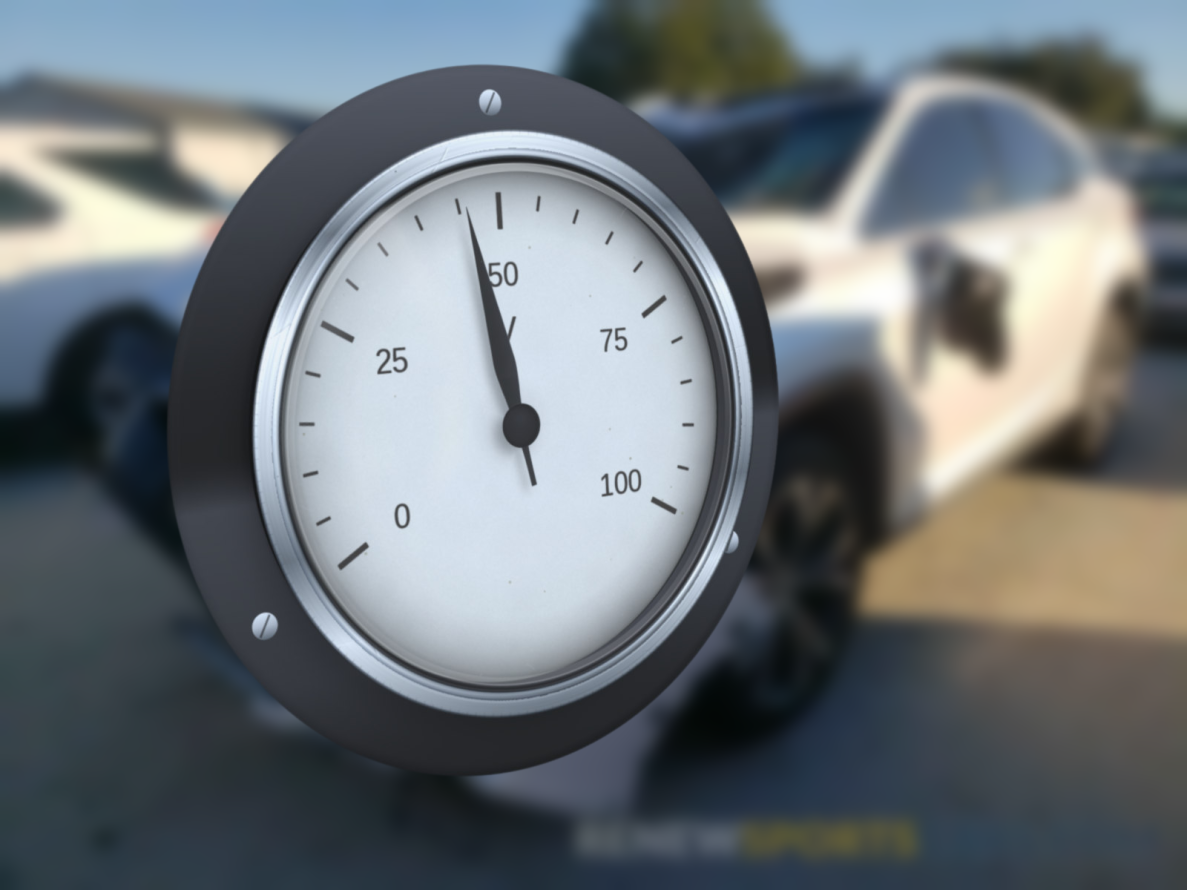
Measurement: 45 V
